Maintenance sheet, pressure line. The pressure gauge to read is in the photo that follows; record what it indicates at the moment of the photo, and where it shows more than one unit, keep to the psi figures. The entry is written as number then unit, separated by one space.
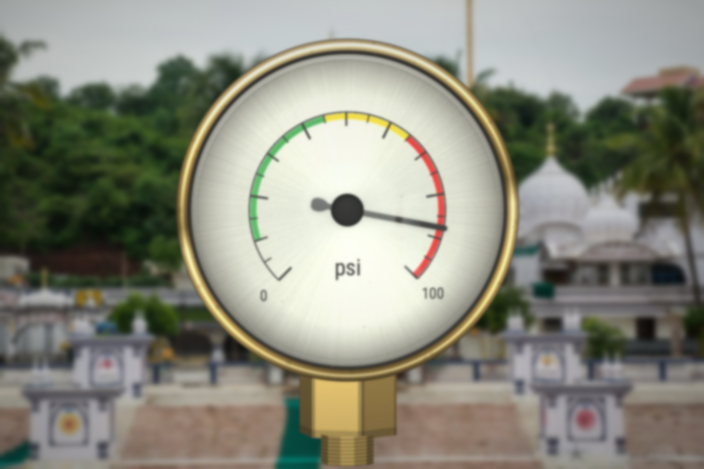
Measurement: 87.5 psi
